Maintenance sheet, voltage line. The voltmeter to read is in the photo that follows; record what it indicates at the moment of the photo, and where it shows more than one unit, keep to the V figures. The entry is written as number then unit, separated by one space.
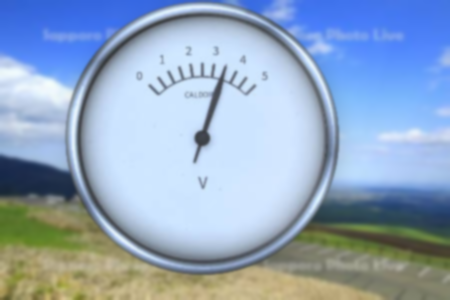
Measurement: 3.5 V
